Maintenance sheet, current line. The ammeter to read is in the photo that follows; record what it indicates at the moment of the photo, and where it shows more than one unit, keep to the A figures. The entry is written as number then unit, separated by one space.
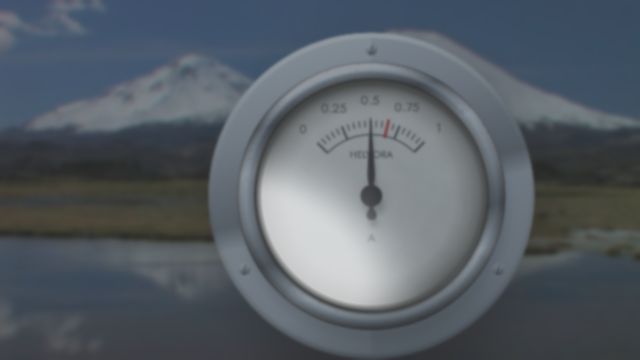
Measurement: 0.5 A
